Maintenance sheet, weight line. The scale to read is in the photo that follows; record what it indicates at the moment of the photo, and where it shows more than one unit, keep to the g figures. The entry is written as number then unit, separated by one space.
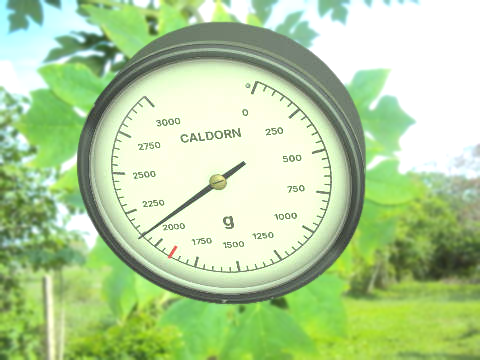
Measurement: 2100 g
